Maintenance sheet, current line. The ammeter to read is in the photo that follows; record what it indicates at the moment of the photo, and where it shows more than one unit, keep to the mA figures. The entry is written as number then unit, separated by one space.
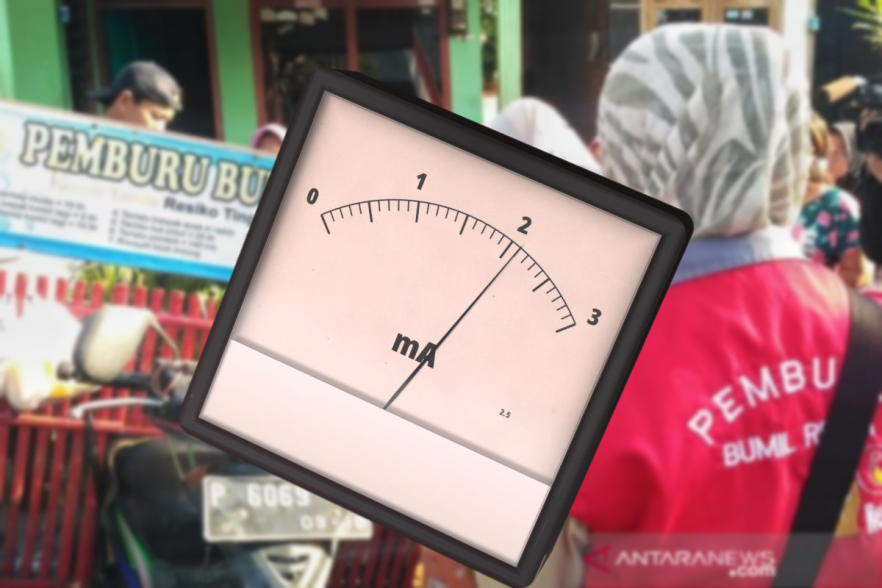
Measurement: 2.1 mA
